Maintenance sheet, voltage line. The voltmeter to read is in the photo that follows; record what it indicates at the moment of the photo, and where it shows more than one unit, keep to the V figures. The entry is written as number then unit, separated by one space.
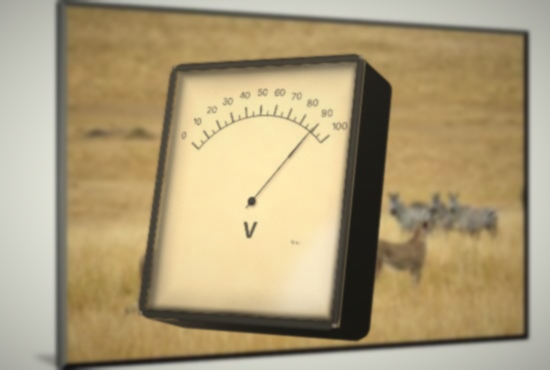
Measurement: 90 V
